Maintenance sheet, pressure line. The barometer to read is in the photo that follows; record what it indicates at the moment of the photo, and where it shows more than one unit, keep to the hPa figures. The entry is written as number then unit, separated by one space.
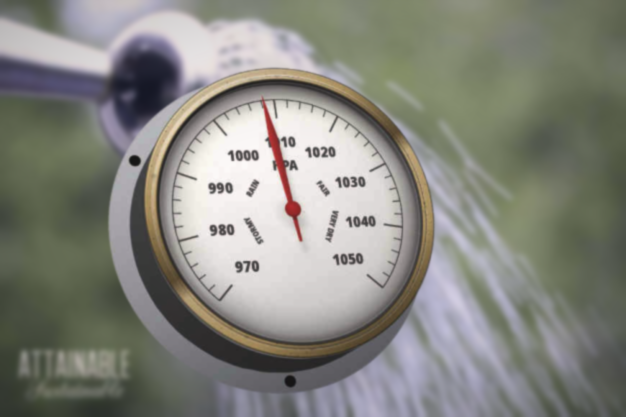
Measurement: 1008 hPa
